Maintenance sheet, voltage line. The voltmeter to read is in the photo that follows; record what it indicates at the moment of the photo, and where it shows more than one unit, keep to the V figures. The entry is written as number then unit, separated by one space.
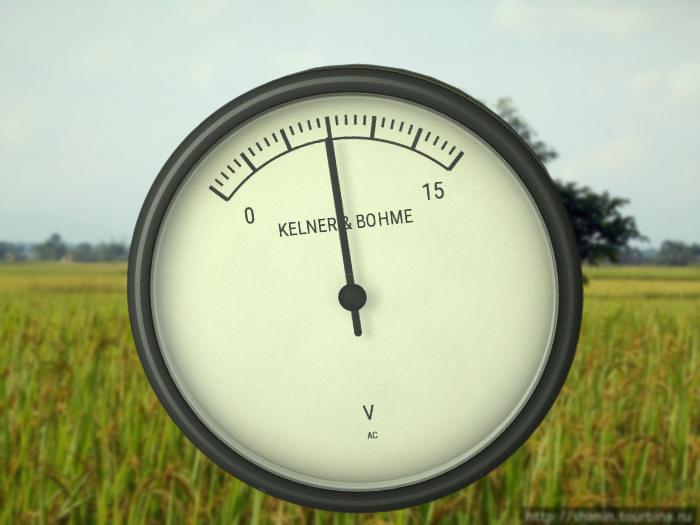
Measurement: 7.5 V
